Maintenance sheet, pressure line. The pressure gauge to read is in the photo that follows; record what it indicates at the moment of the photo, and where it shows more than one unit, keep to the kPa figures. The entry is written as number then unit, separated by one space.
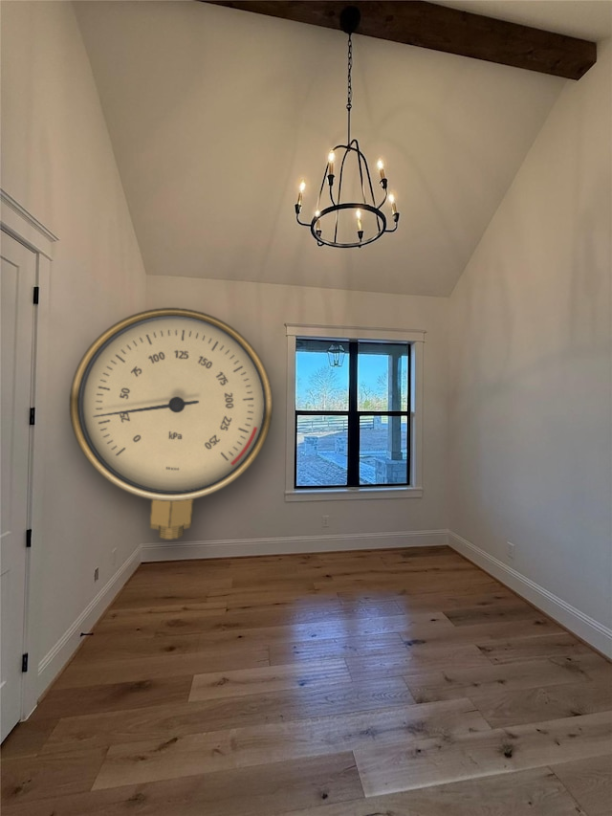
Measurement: 30 kPa
